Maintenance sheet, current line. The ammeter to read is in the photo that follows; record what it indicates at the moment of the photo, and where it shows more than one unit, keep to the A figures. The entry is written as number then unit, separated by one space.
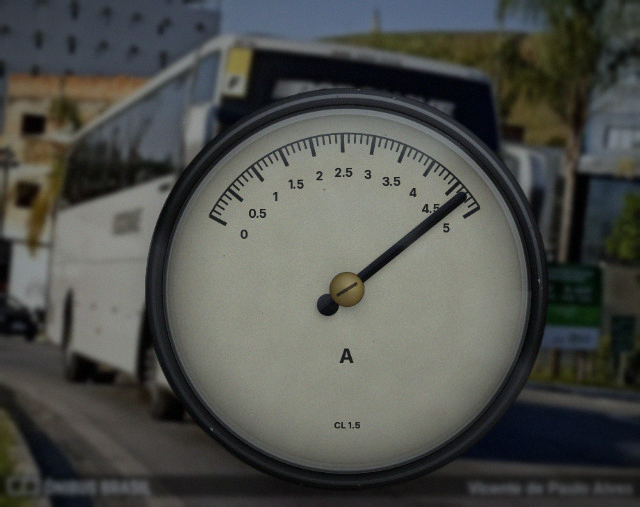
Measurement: 4.7 A
